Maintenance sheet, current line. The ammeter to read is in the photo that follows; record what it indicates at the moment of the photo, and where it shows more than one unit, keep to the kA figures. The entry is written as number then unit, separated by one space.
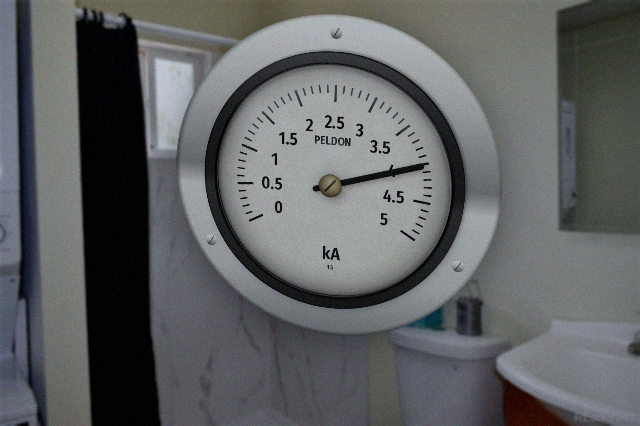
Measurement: 4 kA
